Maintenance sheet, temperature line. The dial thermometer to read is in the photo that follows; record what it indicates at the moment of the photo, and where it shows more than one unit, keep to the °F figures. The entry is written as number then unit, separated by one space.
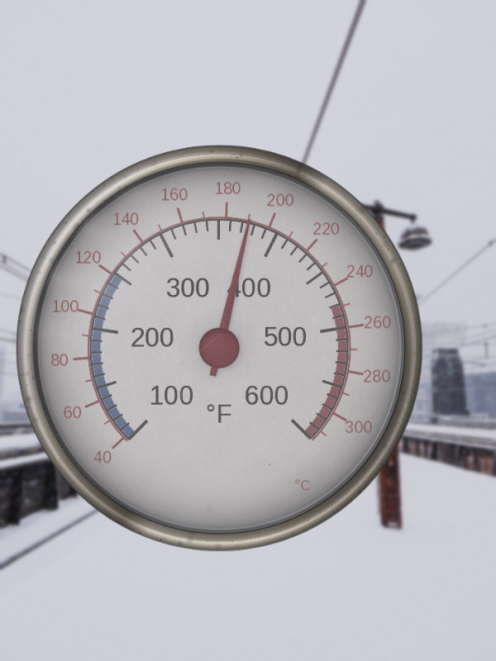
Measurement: 375 °F
